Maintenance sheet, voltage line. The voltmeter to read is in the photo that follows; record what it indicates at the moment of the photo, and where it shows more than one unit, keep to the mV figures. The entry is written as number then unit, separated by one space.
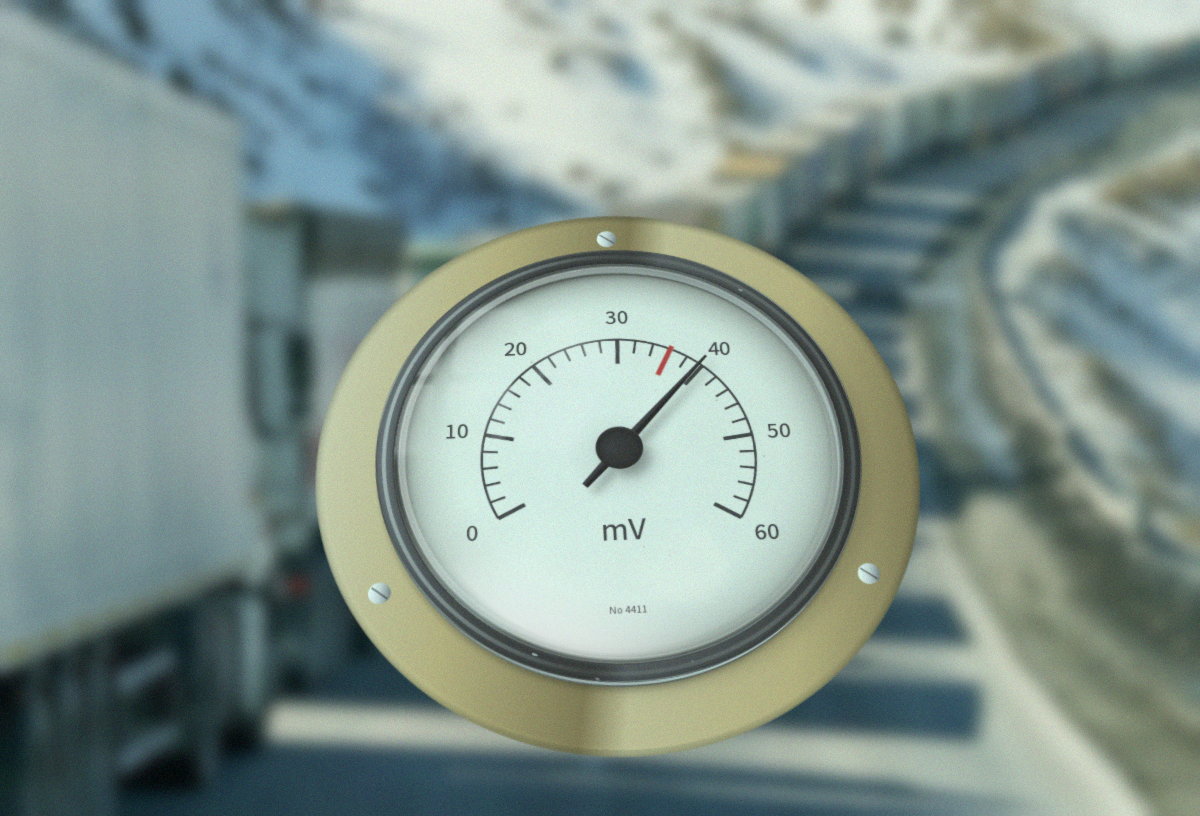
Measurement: 40 mV
